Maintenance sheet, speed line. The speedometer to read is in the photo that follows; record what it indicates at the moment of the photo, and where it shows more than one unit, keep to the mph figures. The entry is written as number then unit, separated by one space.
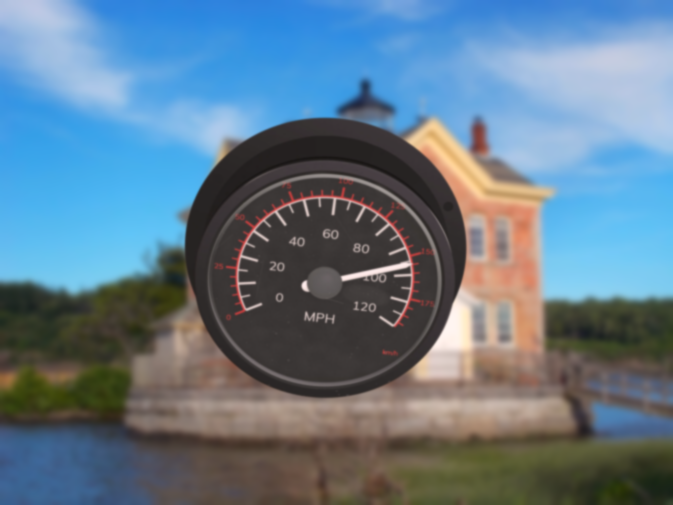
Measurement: 95 mph
